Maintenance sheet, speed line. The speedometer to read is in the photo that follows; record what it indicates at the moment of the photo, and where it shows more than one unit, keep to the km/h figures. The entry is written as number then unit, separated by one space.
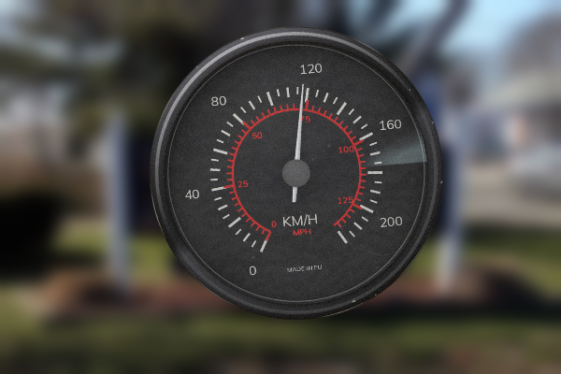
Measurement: 117.5 km/h
